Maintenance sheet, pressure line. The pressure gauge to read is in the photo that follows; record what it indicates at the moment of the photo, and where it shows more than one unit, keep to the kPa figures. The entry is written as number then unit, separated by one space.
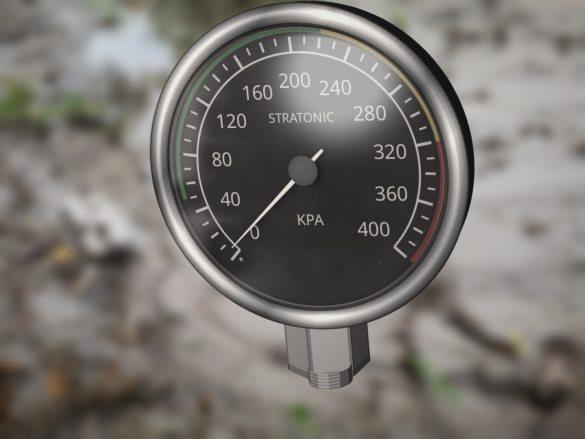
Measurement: 5 kPa
